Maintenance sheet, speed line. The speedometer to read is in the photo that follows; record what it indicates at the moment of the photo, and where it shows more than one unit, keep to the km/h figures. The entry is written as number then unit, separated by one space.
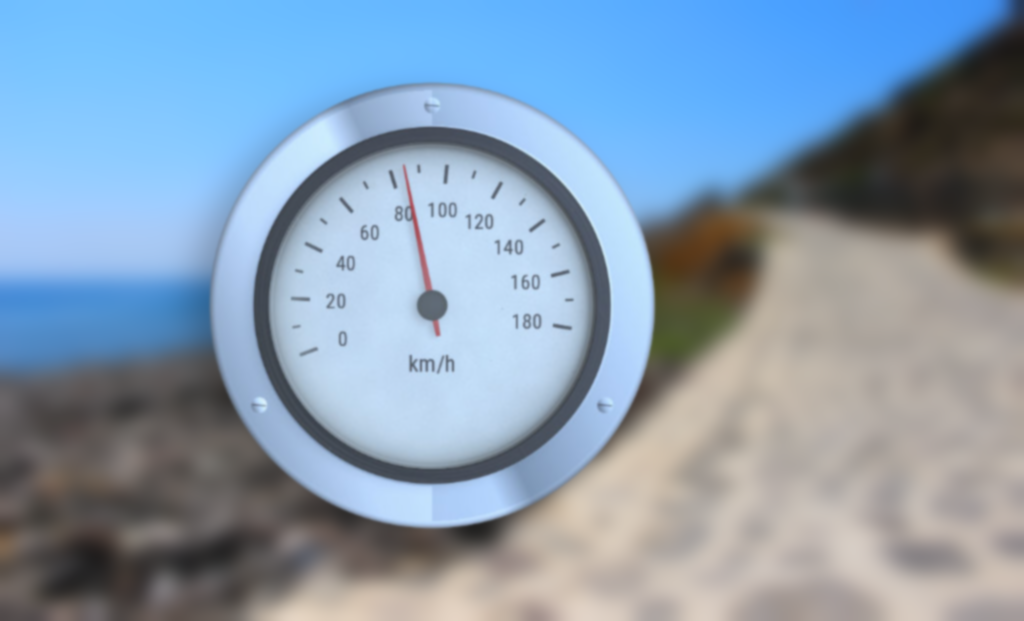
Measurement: 85 km/h
